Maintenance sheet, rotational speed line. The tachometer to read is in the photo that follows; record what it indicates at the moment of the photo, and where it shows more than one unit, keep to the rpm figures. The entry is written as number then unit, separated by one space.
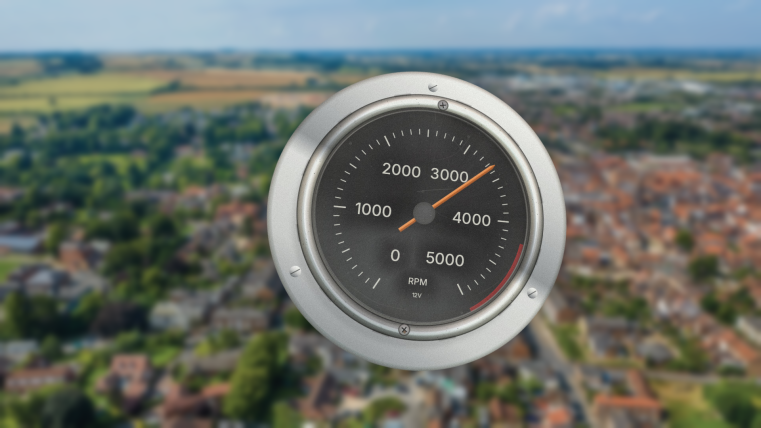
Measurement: 3350 rpm
